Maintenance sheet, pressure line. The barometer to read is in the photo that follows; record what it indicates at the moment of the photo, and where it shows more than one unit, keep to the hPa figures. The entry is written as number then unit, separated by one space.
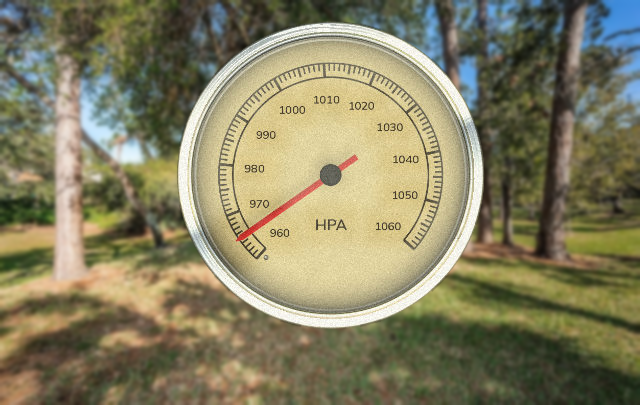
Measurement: 965 hPa
